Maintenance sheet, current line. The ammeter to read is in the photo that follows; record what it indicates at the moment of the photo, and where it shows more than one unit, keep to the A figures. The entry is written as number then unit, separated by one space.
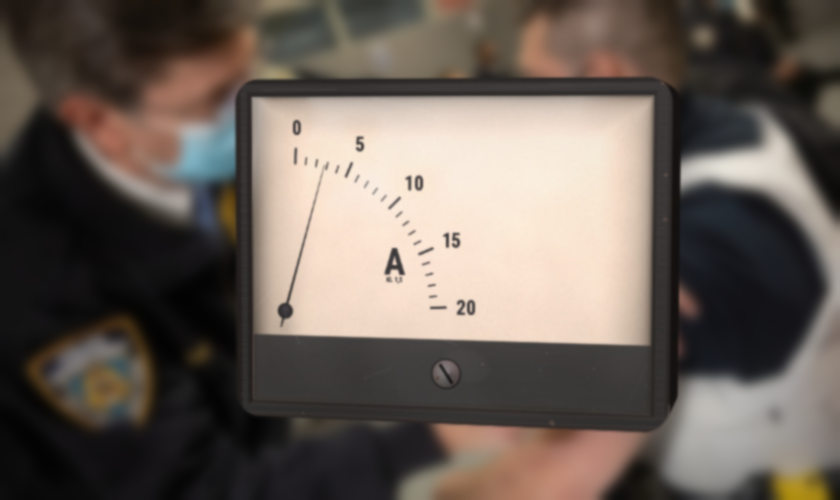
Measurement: 3 A
